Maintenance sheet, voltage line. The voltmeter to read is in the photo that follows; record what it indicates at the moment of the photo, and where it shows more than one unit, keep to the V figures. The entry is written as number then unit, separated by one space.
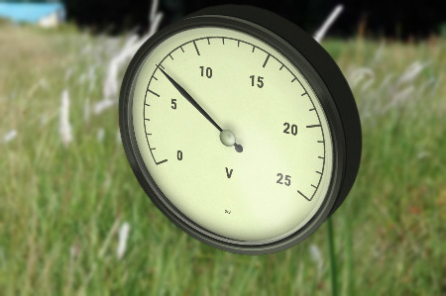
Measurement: 7 V
